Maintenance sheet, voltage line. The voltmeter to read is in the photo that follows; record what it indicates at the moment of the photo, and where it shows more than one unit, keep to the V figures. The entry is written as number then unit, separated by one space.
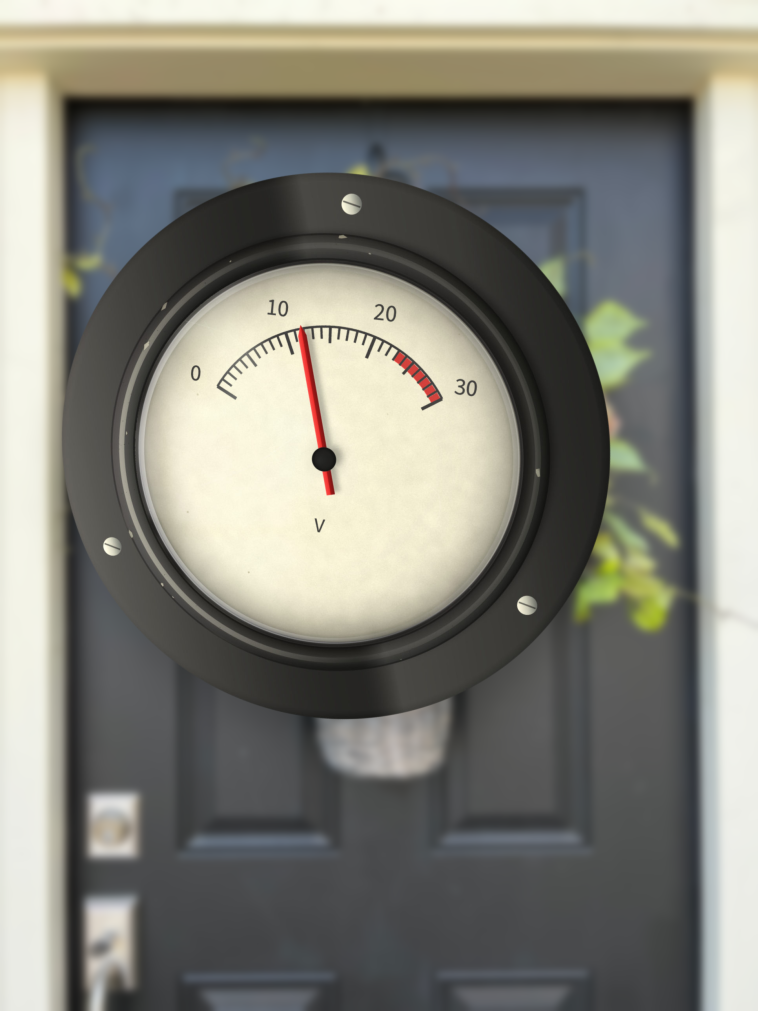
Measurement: 12 V
